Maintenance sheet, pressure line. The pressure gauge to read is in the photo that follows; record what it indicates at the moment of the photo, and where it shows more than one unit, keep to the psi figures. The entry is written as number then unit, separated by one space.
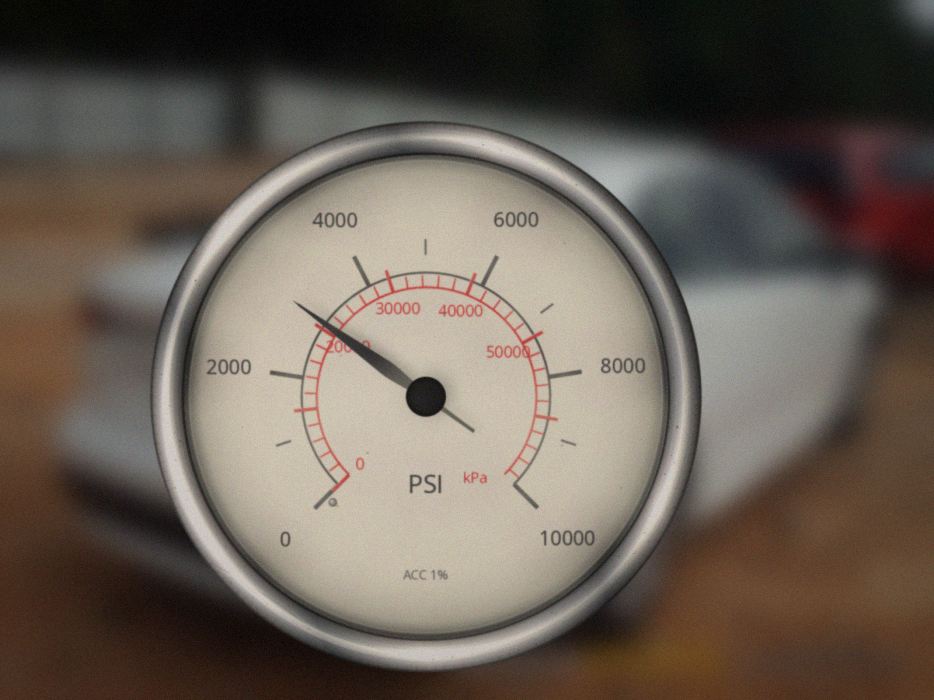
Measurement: 3000 psi
